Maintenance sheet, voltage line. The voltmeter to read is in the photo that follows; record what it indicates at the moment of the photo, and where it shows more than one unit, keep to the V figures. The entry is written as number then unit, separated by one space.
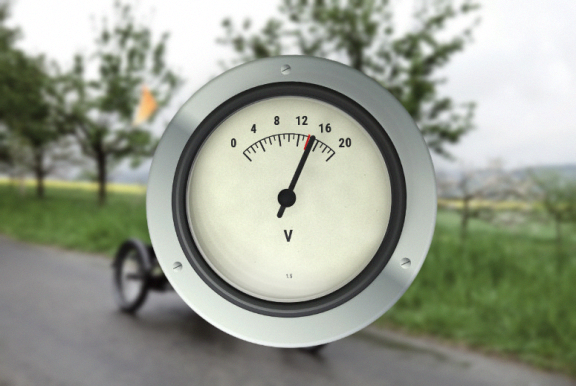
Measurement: 15 V
